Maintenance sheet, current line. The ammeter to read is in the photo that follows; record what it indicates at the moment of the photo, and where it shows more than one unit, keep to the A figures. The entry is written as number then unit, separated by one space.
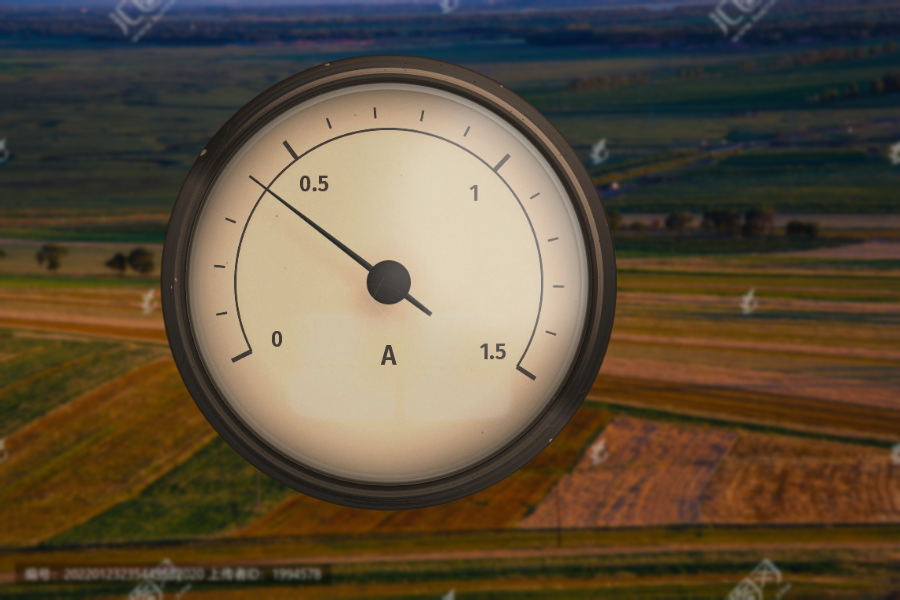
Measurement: 0.4 A
